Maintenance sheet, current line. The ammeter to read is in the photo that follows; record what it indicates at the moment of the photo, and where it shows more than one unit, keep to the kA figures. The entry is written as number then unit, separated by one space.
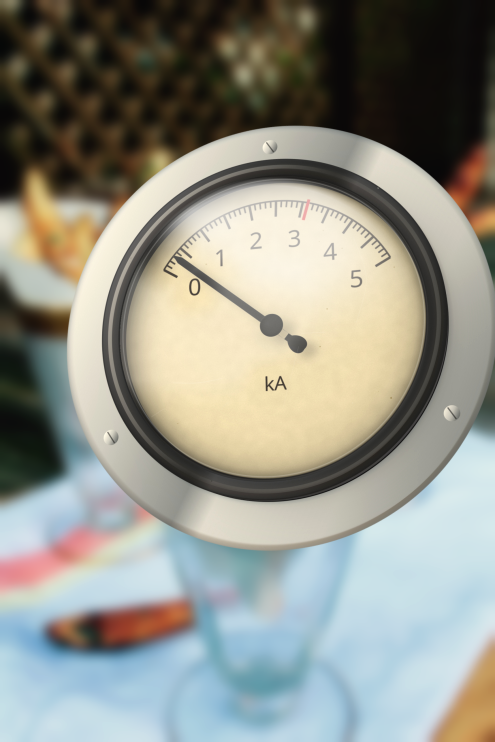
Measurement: 0.3 kA
